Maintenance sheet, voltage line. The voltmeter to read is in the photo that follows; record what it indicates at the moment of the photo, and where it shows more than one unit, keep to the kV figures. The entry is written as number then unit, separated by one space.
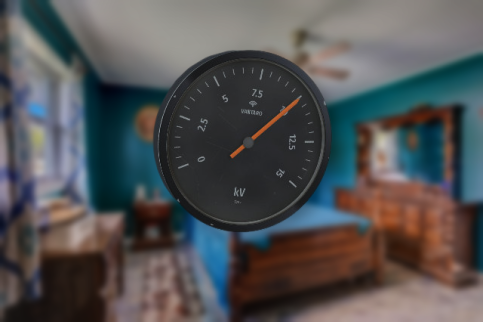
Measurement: 10 kV
